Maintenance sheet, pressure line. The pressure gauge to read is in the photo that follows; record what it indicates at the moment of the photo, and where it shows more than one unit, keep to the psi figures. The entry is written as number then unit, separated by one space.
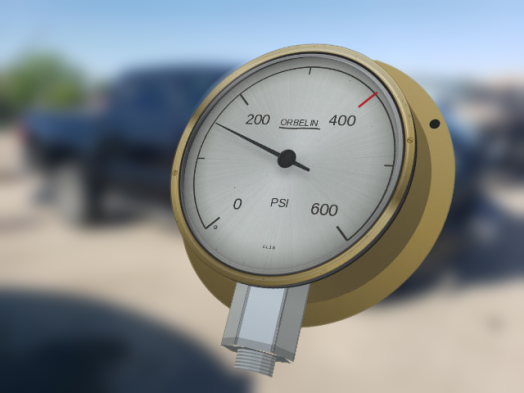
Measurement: 150 psi
